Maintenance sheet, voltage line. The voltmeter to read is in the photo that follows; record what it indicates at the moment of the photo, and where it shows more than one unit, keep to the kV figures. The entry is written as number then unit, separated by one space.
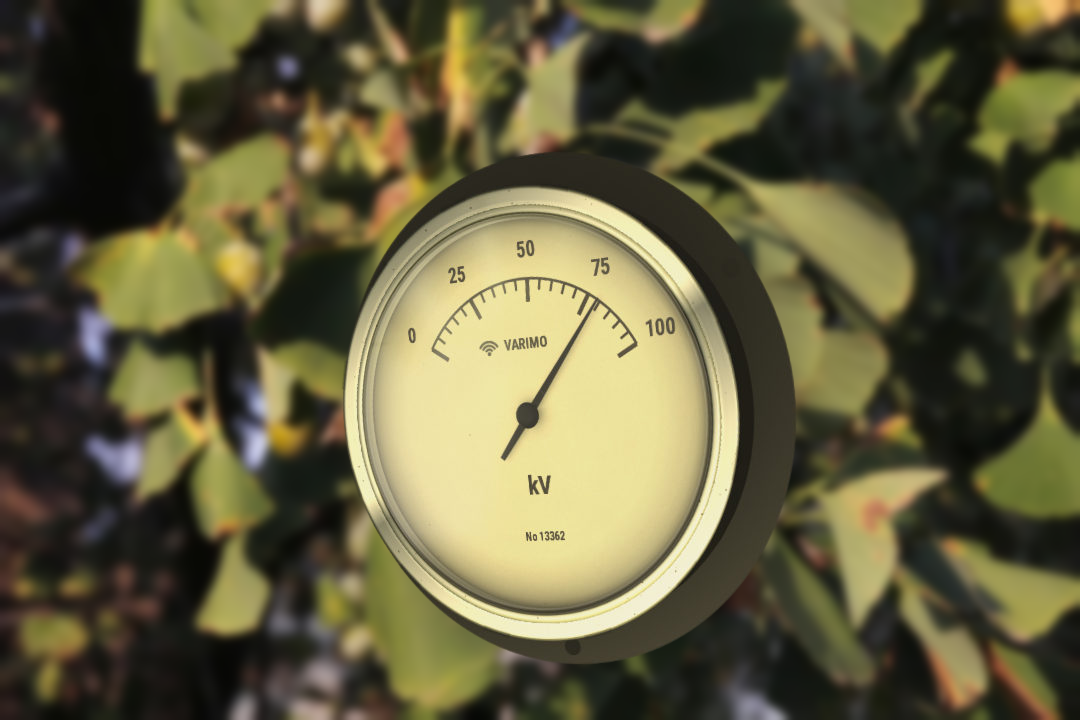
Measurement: 80 kV
